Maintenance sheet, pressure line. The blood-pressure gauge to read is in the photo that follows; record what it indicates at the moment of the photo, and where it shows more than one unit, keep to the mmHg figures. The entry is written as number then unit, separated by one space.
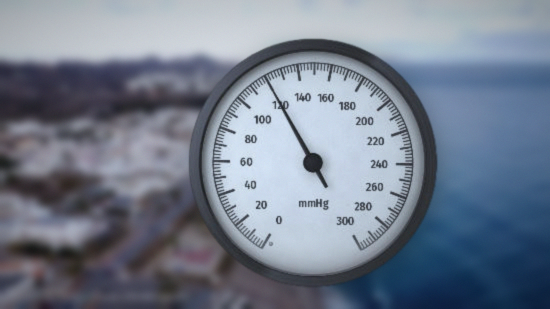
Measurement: 120 mmHg
